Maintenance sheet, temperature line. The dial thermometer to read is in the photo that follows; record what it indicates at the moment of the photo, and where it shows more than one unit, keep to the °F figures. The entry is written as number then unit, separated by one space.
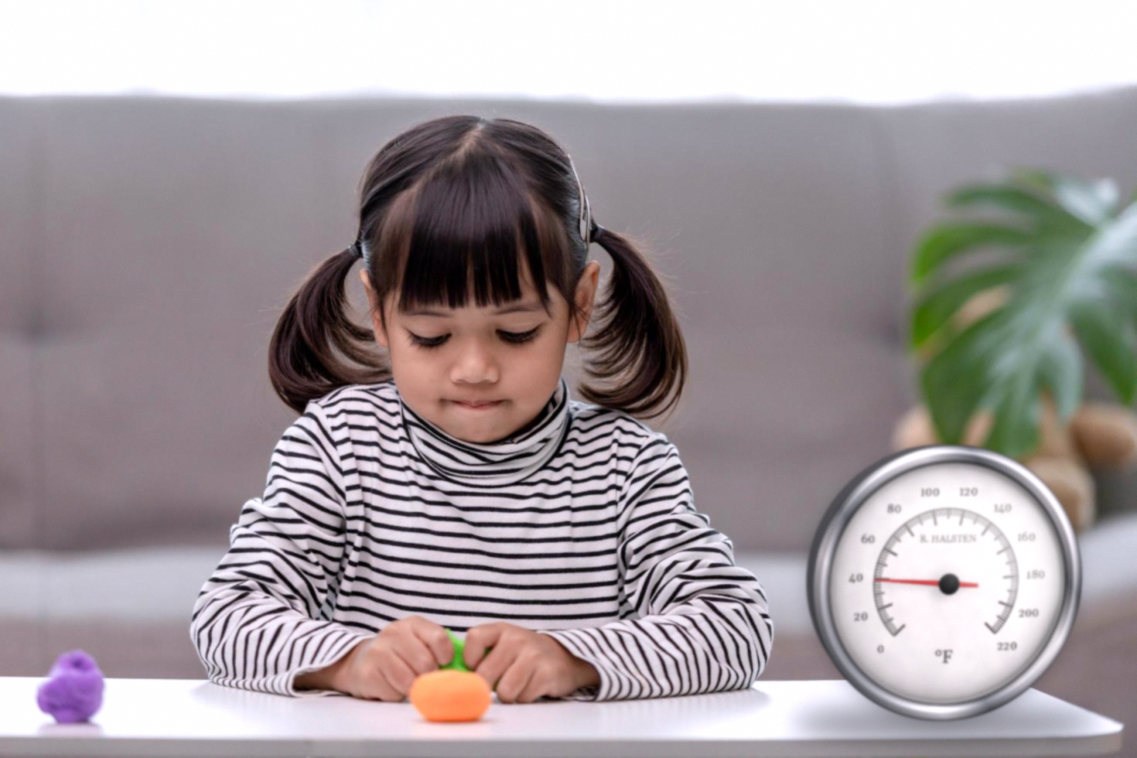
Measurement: 40 °F
